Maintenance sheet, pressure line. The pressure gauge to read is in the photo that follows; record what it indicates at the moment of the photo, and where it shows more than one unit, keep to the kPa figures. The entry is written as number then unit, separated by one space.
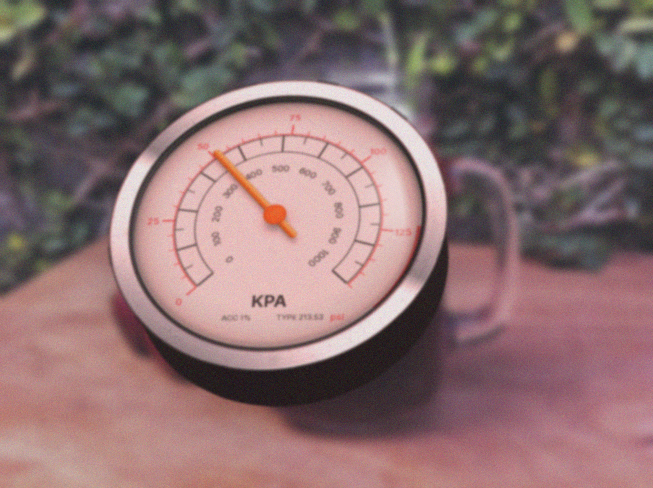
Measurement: 350 kPa
